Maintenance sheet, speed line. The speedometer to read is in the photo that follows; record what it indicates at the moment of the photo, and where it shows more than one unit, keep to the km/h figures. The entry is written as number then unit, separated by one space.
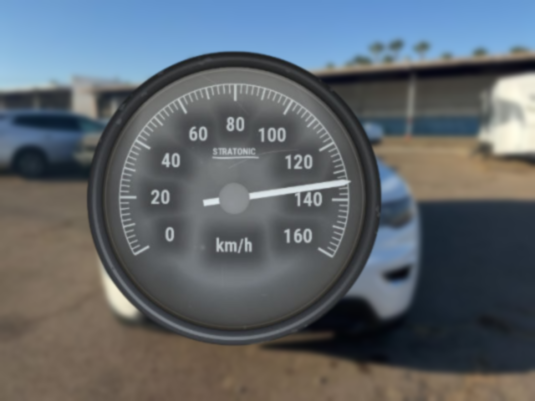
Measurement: 134 km/h
